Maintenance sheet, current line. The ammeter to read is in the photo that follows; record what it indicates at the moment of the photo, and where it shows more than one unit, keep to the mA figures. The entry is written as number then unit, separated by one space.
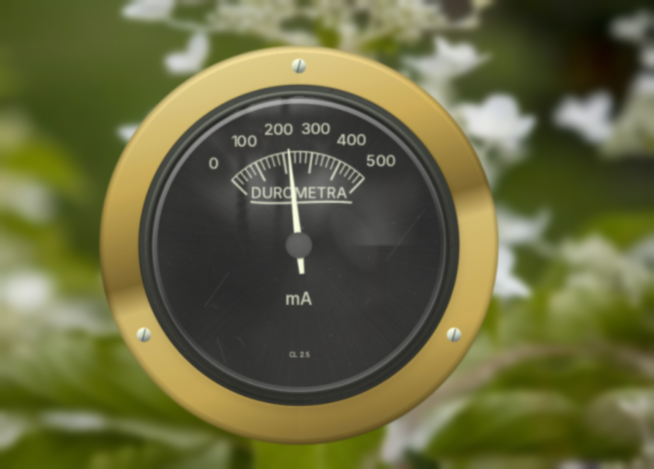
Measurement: 220 mA
